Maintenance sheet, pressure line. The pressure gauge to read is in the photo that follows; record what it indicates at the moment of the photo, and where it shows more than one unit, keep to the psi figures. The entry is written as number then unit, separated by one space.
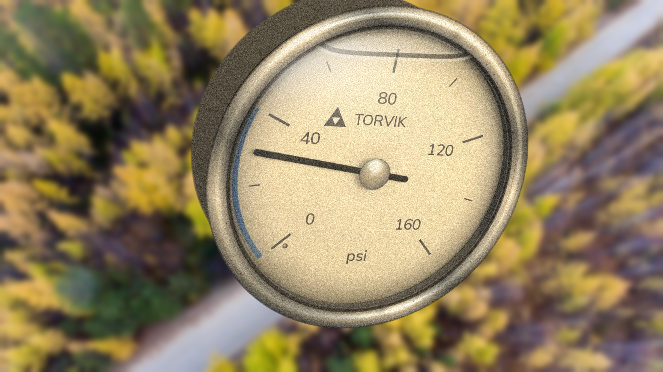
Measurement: 30 psi
